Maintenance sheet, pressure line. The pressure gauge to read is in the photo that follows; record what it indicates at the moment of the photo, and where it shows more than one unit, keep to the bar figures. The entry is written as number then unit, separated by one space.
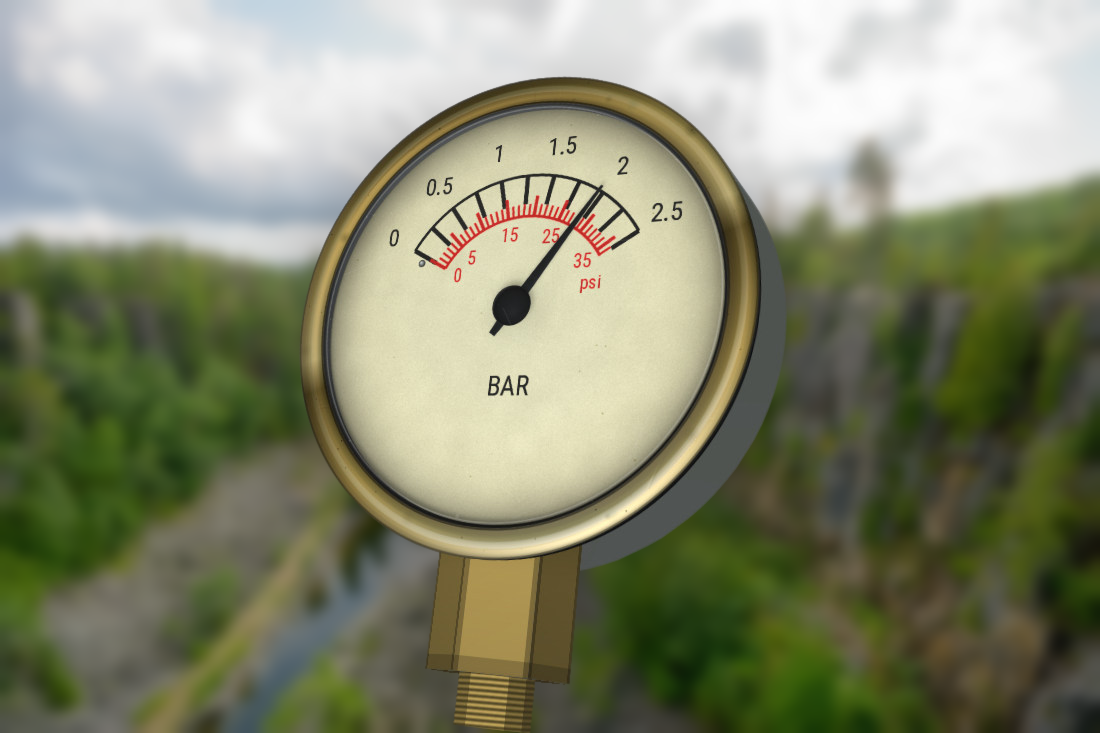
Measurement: 2 bar
